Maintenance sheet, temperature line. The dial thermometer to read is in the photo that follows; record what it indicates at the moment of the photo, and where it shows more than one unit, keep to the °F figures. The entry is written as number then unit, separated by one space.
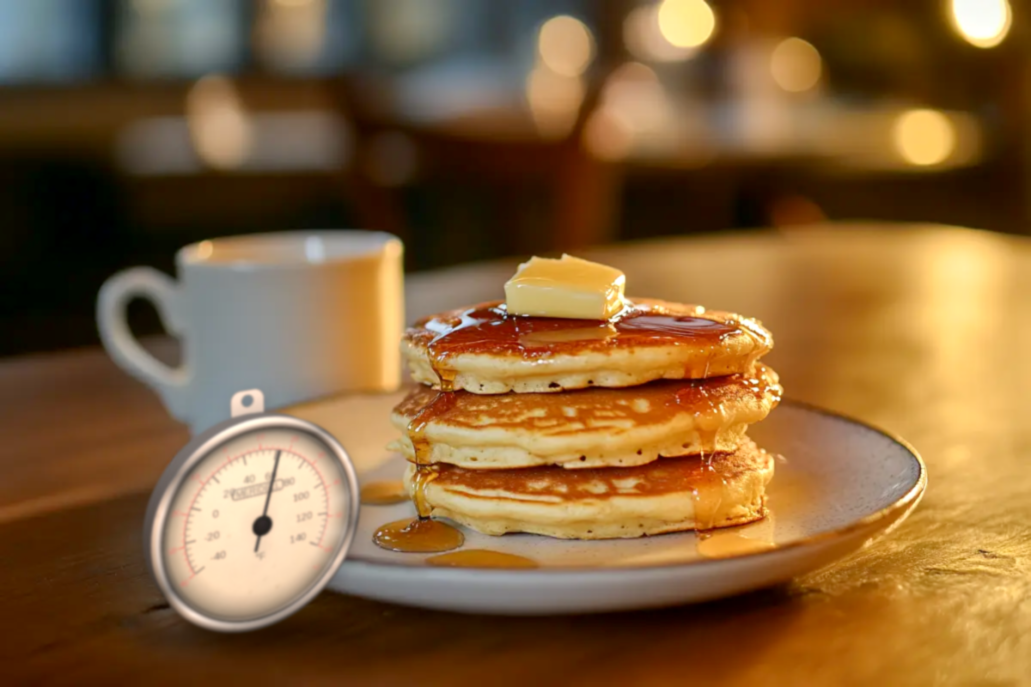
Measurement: 60 °F
